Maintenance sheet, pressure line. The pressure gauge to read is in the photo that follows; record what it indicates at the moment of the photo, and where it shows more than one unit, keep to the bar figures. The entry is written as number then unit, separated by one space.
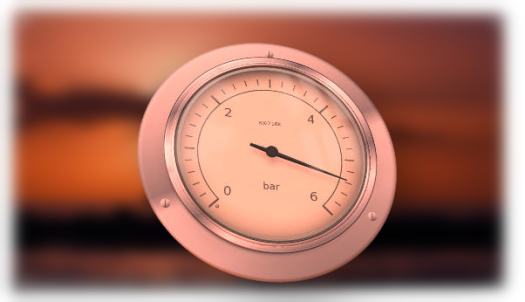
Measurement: 5.4 bar
